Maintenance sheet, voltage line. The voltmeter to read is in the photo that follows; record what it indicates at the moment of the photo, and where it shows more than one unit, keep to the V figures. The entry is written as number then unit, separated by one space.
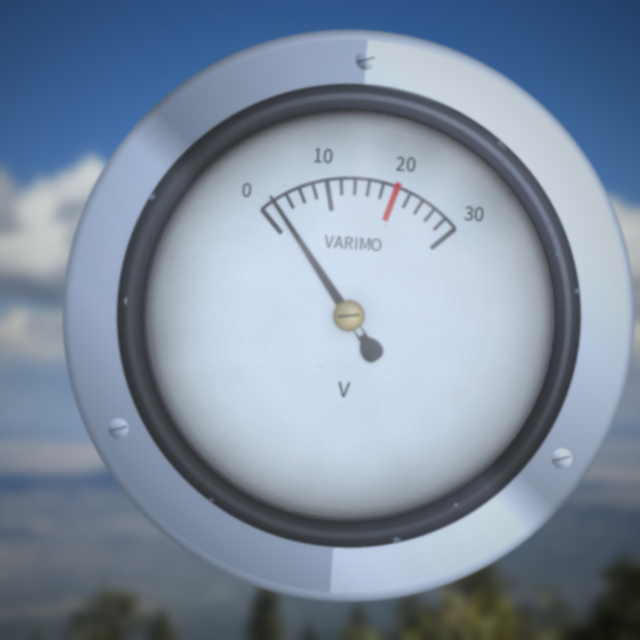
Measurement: 2 V
